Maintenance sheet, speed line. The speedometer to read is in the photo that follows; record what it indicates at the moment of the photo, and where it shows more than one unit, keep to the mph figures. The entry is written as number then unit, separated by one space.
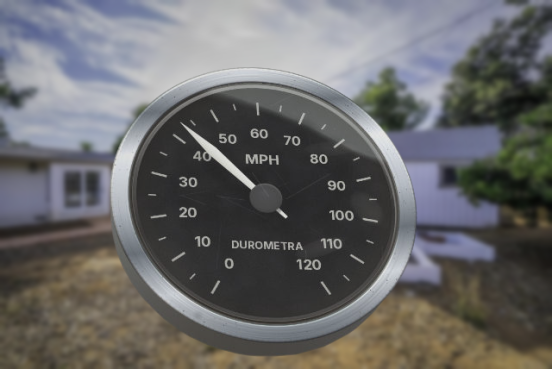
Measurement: 42.5 mph
